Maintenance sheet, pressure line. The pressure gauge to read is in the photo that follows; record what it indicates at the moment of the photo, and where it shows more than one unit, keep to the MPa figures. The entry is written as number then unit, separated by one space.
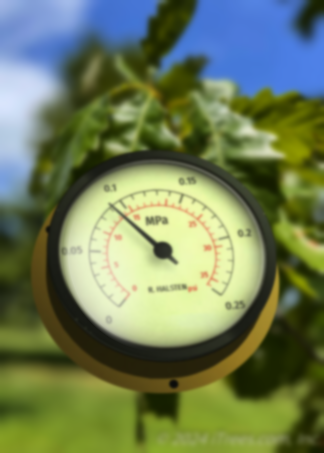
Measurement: 0.09 MPa
